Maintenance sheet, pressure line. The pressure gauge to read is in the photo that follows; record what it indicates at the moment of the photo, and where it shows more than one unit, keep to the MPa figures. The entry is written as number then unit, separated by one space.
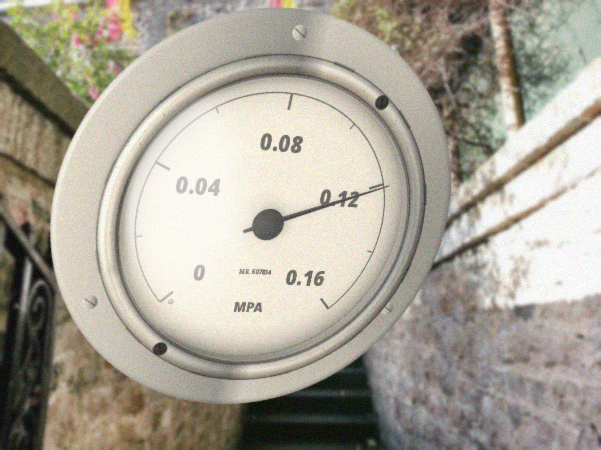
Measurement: 0.12 MPa
